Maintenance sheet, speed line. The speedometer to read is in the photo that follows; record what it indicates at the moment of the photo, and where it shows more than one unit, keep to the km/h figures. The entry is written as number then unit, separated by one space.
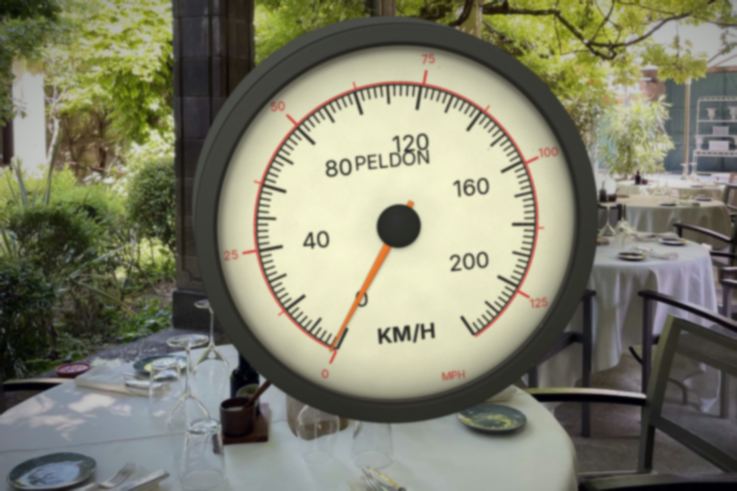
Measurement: 2 km/h
